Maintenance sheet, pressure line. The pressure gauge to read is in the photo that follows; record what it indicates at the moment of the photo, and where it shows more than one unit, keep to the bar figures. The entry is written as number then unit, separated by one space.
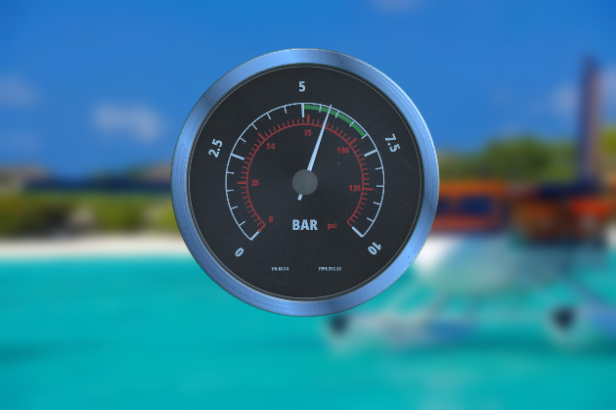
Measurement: 5.75 bar
